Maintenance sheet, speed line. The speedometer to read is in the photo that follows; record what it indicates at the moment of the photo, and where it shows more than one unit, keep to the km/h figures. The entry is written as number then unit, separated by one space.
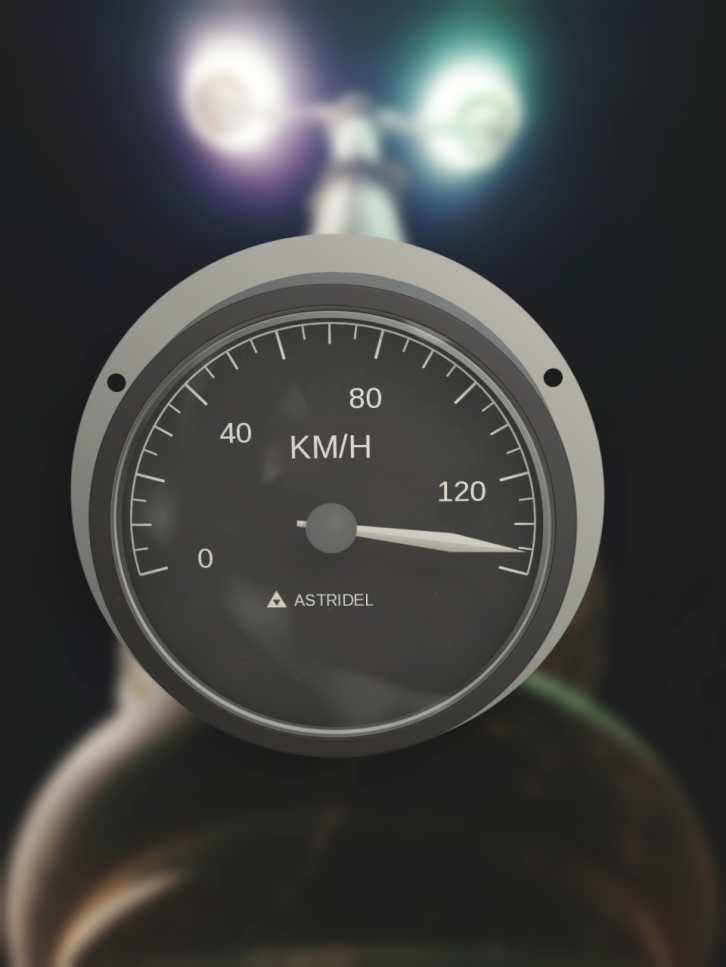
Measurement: 135 km/h
